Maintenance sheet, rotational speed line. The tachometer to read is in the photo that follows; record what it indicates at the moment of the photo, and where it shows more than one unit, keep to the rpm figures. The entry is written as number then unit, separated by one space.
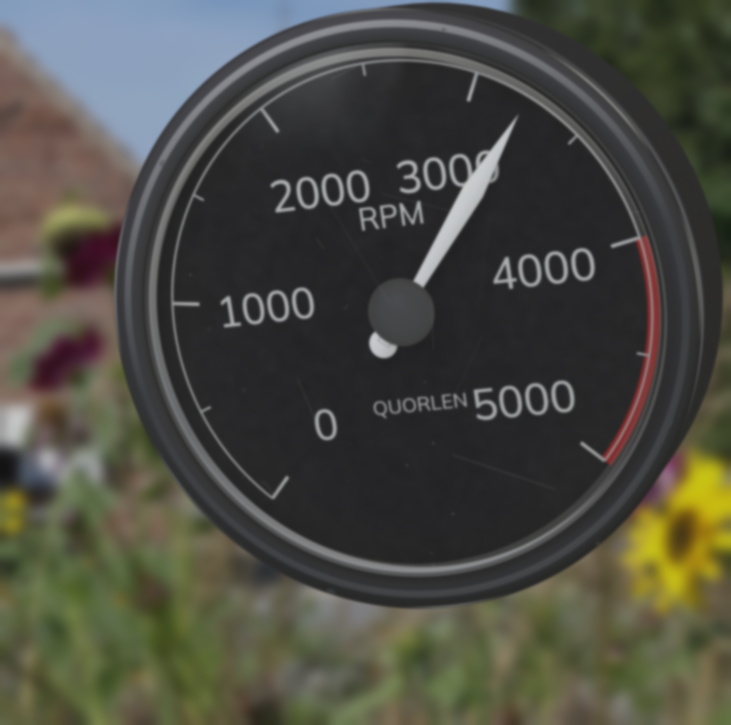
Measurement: 3250 rpm
